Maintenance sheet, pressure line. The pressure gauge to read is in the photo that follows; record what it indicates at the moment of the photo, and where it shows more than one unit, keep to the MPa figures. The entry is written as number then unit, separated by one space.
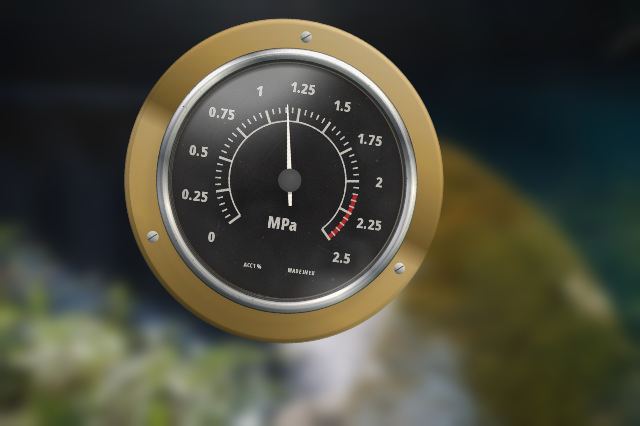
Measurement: 1.15 MPa
